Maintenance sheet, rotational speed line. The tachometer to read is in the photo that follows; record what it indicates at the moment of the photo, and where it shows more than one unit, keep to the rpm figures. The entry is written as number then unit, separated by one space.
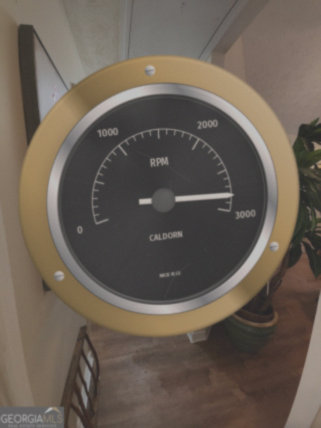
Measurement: 2800 rpm
